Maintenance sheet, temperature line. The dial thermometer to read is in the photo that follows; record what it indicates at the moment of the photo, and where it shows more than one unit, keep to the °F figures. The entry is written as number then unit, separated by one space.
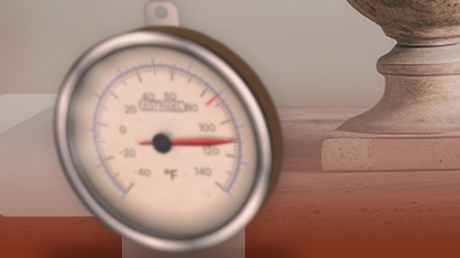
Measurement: 110 °F
